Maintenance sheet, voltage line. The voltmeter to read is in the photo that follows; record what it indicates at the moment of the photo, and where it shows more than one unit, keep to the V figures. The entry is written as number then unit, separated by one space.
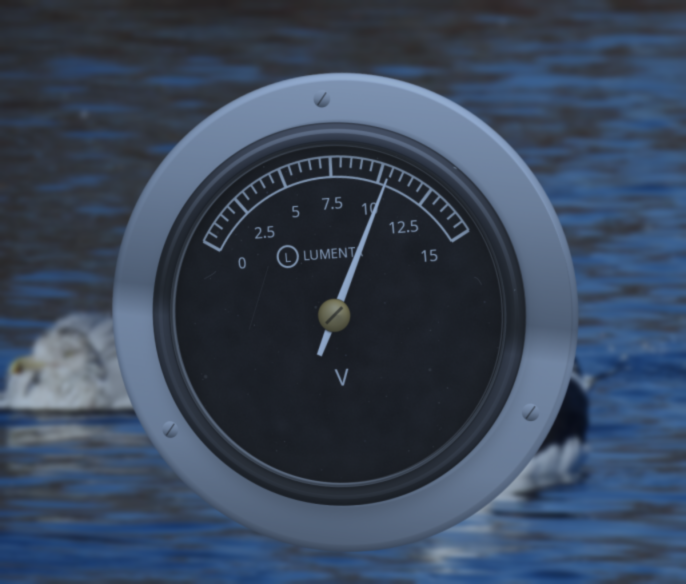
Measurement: 10.5 V
